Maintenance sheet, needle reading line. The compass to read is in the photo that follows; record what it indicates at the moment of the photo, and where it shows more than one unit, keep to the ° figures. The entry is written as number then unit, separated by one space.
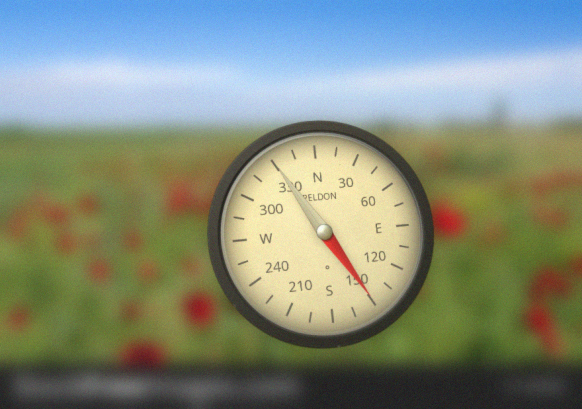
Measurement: 150 °
